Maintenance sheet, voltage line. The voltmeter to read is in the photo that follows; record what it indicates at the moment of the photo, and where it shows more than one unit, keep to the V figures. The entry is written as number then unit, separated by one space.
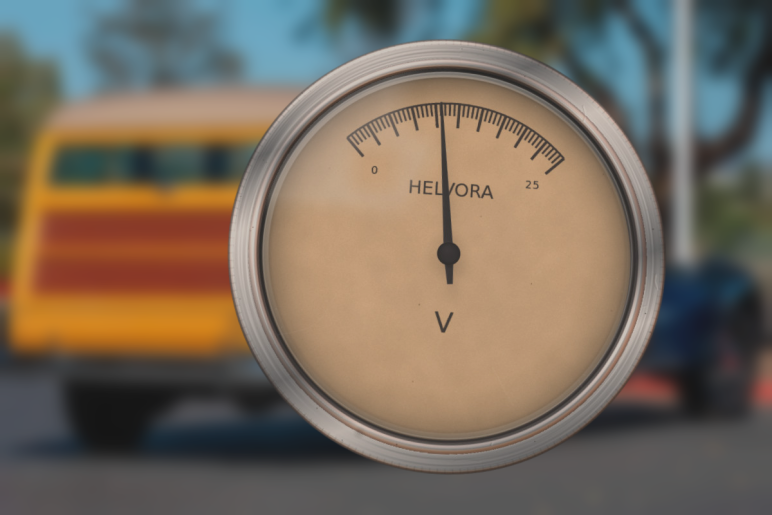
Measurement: 10.5 V
